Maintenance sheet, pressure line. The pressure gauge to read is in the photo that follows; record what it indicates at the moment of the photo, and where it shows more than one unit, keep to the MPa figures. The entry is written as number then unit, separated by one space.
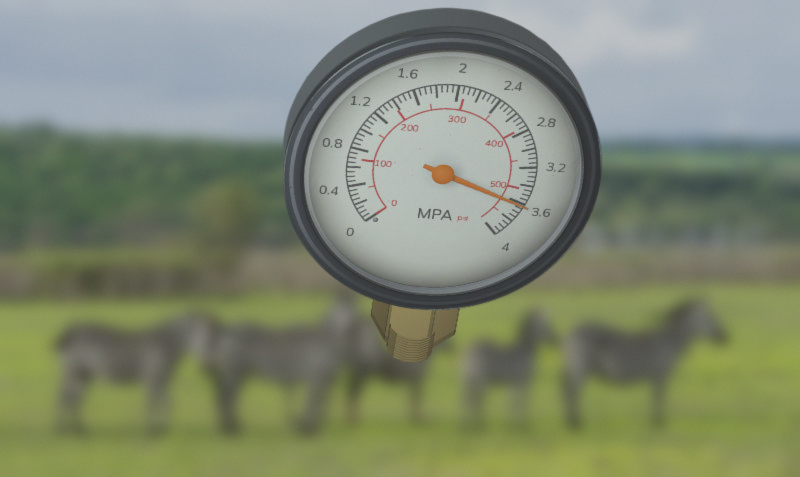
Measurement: 3.6 MPa
